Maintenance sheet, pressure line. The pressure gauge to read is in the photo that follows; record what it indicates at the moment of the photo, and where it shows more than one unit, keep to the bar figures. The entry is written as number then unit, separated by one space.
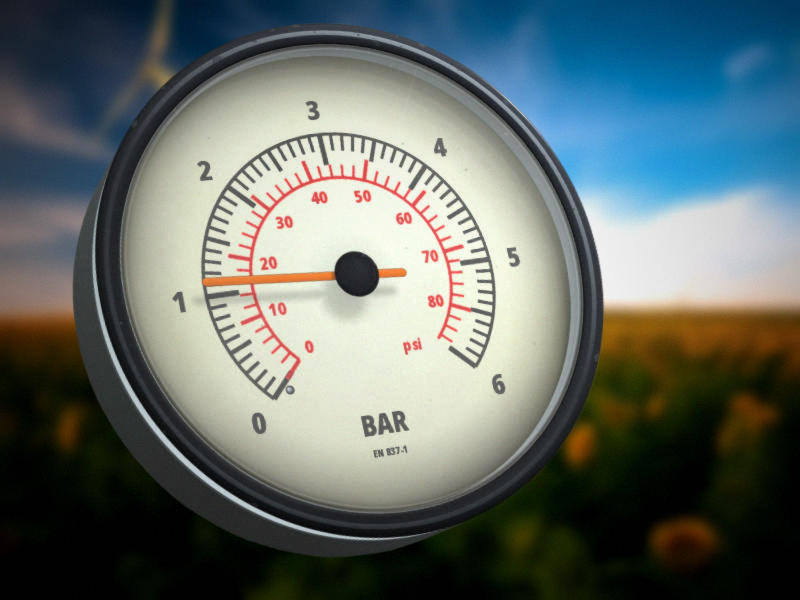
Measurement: 1.1 bar
